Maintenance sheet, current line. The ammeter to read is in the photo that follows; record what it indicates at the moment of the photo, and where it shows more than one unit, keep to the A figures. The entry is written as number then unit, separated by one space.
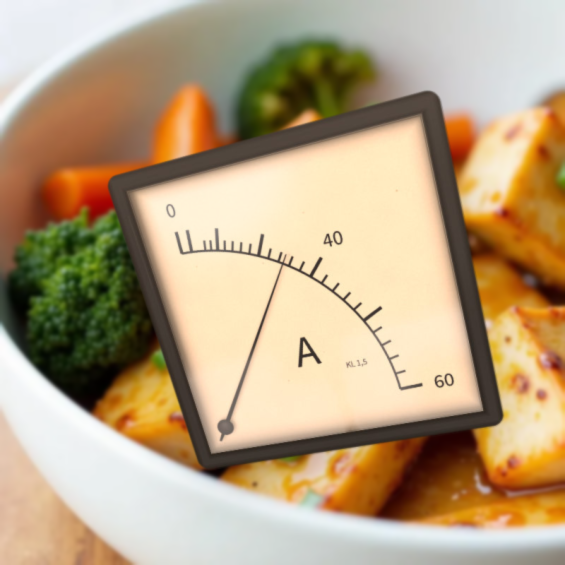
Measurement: 35 A
